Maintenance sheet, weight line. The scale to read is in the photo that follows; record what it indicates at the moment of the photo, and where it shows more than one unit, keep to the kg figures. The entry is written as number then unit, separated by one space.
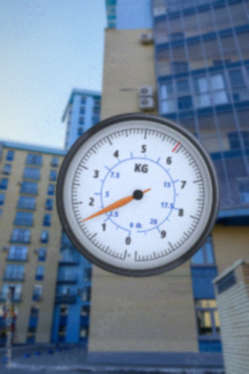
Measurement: 1.5 kg
